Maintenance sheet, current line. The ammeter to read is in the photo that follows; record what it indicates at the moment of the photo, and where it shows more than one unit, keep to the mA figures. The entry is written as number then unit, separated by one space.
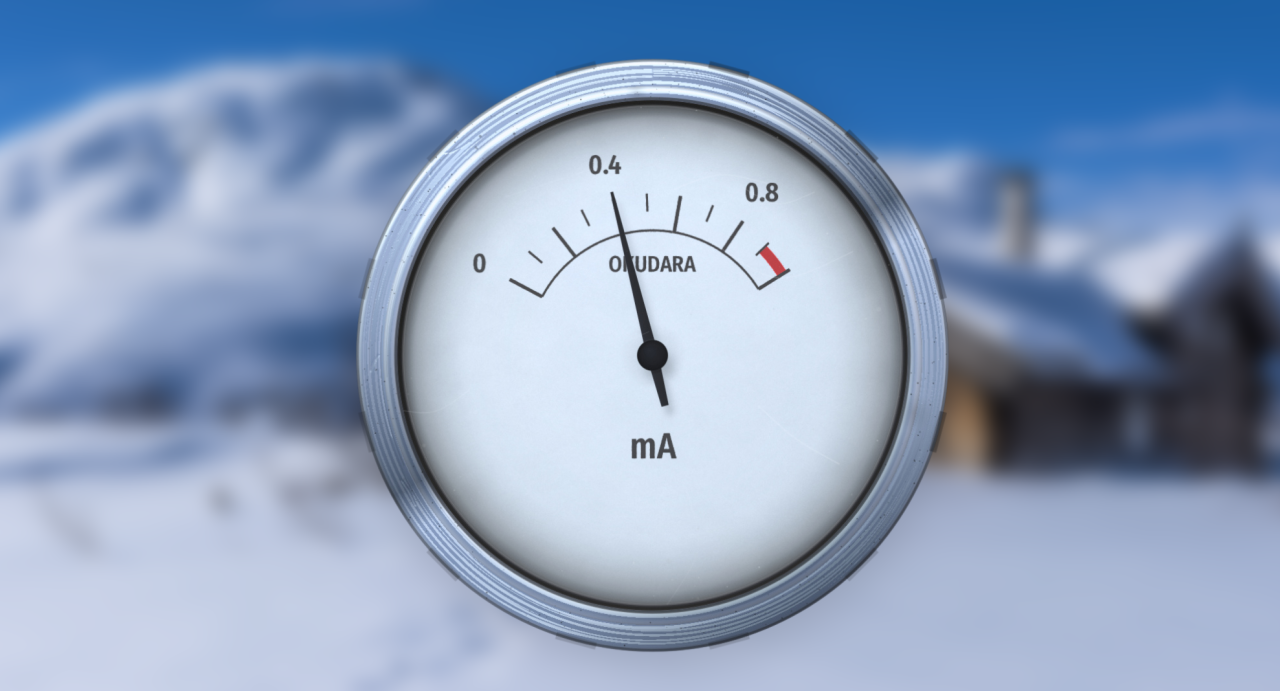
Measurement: 0.4 mA
